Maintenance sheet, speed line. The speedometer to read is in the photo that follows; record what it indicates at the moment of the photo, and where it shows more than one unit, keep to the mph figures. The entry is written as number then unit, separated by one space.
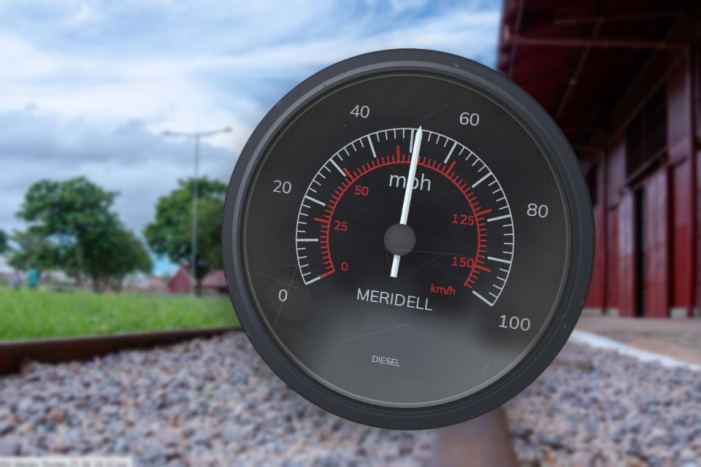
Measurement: 52 mph
